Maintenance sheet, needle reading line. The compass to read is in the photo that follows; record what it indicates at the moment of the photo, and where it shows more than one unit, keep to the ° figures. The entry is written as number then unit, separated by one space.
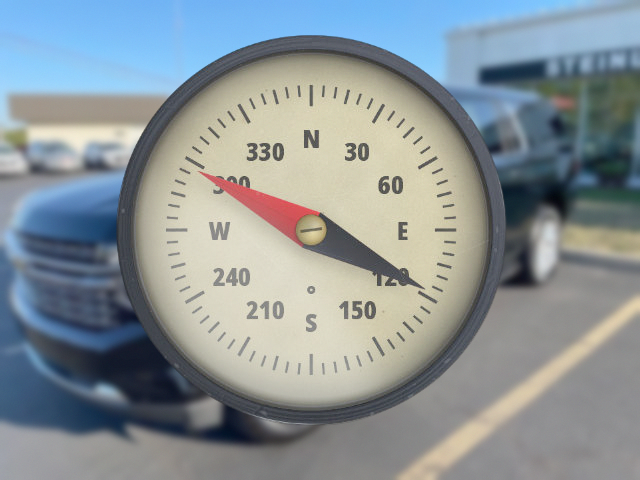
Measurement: 297.5 °
